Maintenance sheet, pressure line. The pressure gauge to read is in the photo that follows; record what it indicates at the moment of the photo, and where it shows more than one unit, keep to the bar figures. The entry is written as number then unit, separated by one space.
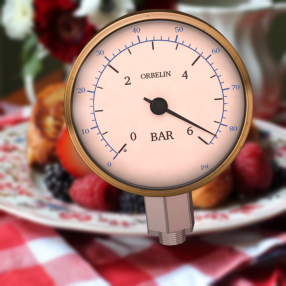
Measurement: 5.75 bar
